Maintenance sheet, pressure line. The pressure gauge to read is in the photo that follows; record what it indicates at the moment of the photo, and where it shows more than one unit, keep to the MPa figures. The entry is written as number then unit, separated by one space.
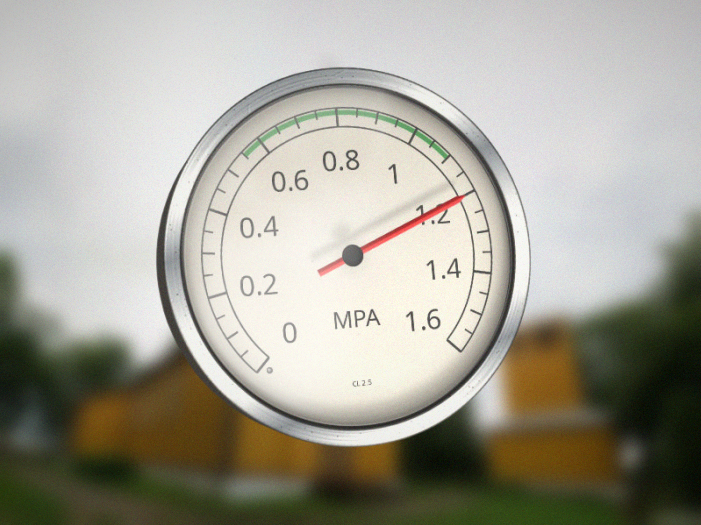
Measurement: 1.2 MPa
